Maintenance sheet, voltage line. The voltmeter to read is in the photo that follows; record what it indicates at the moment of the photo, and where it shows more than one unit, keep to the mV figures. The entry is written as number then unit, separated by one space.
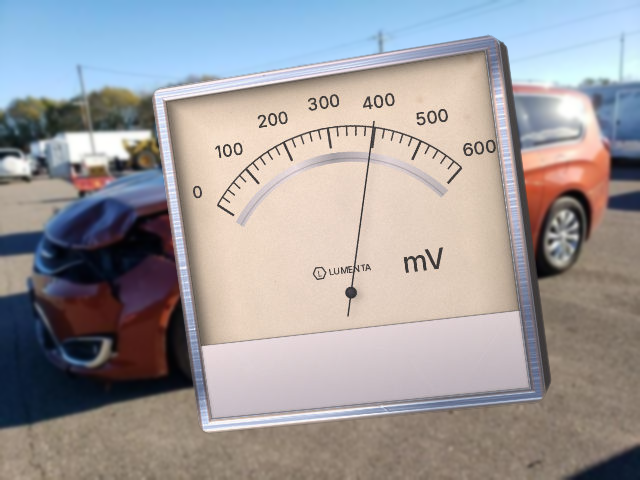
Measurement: 400 mV
